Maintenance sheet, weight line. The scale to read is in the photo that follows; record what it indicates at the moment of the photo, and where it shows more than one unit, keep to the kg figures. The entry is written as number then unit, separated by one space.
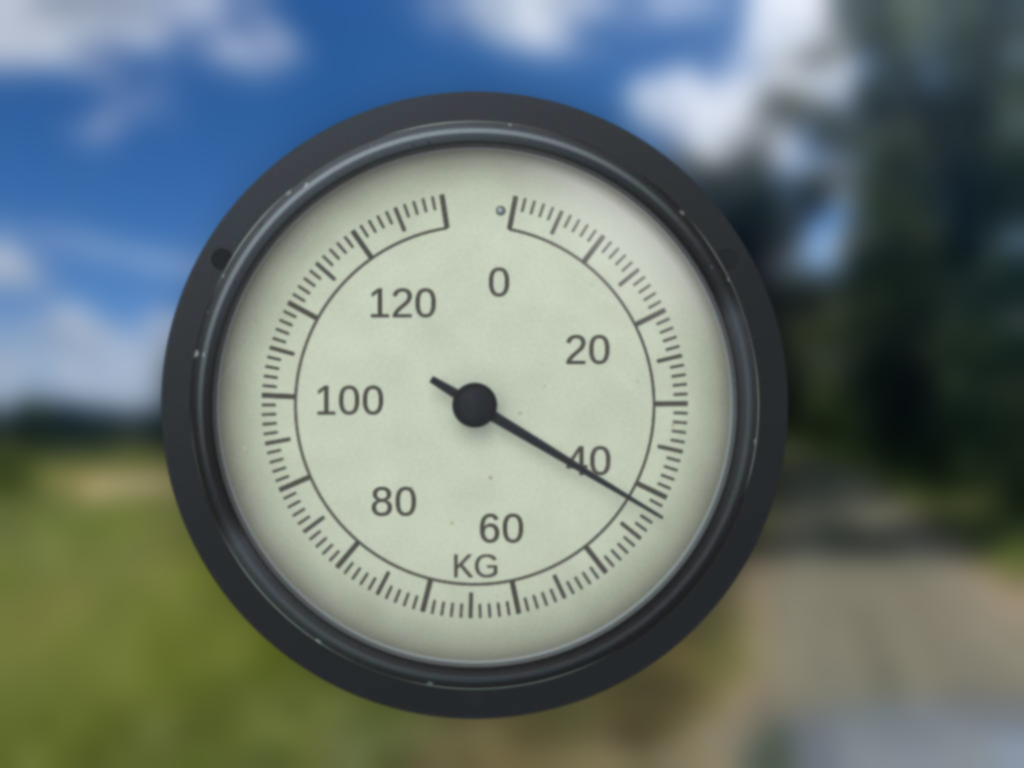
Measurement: 42 kg
